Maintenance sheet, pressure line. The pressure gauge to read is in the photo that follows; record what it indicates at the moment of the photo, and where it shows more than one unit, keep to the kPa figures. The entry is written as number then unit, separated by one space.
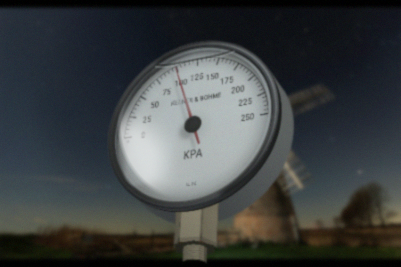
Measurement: 100 kPa
